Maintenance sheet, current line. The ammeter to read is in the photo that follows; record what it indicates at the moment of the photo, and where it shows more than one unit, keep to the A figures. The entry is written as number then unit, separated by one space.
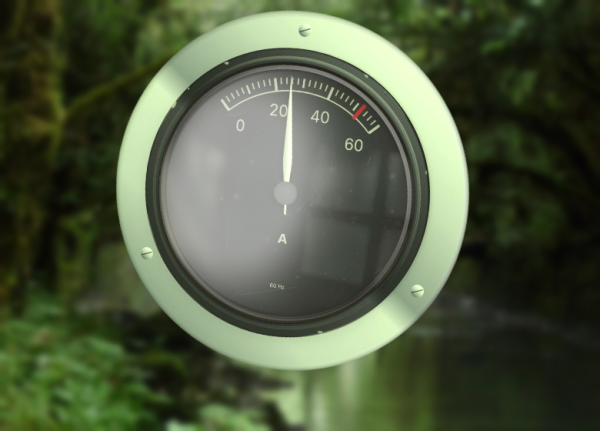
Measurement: 26 A
